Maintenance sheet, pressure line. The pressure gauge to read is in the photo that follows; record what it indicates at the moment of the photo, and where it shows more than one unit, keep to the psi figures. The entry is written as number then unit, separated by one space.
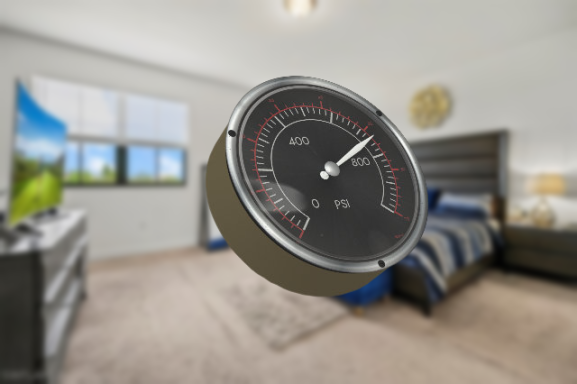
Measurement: 740 psi
